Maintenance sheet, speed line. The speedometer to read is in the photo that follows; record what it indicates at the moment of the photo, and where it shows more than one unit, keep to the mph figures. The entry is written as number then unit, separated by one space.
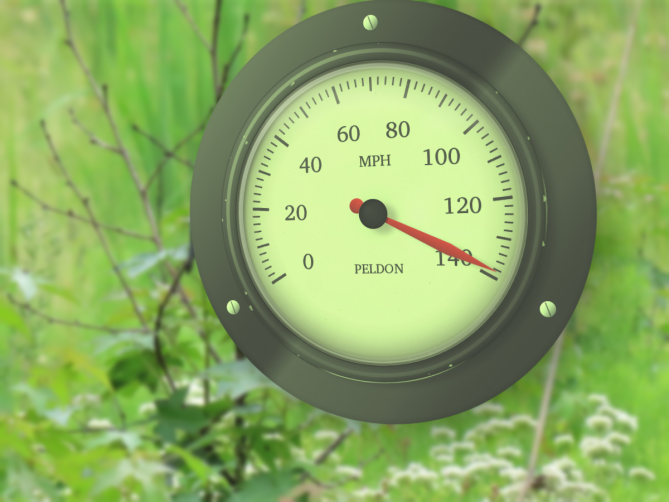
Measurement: 138 mph
